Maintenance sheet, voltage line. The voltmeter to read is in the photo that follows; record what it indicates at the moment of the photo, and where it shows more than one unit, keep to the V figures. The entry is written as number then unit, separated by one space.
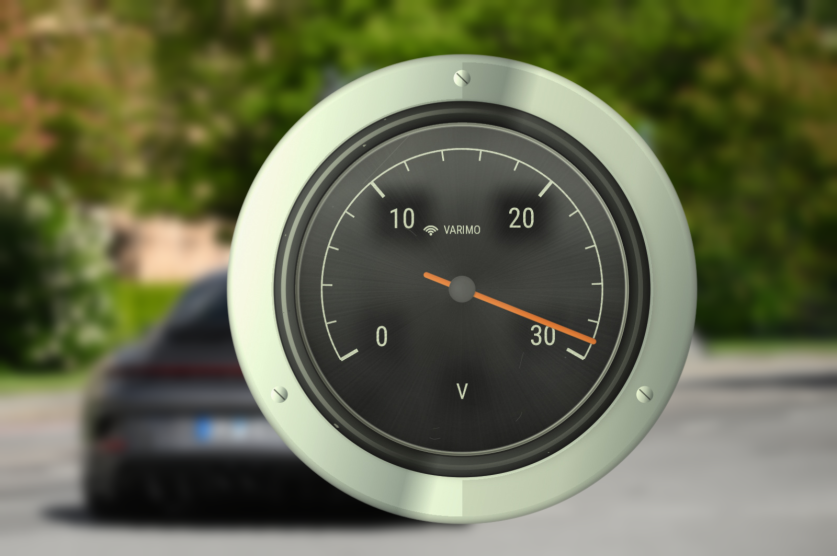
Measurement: 29 V
